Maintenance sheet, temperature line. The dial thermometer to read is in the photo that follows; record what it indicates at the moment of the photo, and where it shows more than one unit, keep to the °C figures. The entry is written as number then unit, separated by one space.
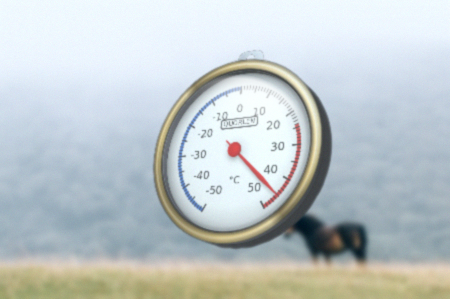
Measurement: 45 °C
